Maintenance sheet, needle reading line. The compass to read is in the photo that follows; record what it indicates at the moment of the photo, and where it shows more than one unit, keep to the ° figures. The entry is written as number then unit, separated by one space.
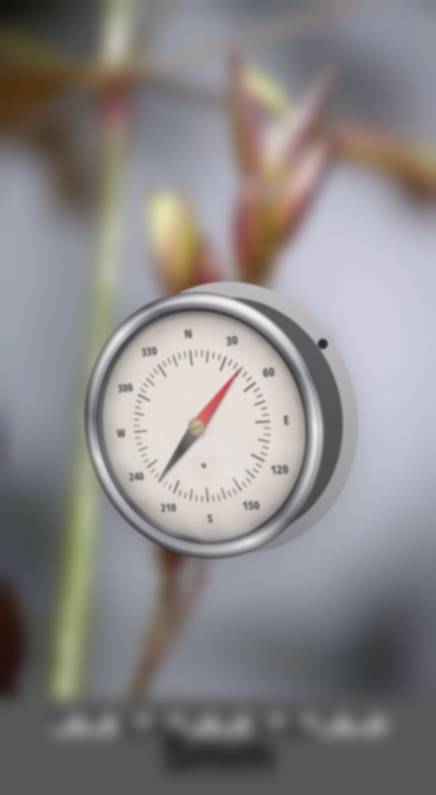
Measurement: 45 °
